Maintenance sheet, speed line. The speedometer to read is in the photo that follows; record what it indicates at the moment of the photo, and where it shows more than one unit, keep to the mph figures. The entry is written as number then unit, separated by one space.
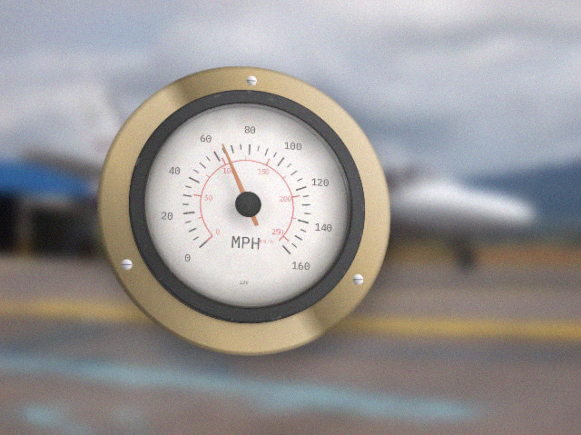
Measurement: 65 mph
